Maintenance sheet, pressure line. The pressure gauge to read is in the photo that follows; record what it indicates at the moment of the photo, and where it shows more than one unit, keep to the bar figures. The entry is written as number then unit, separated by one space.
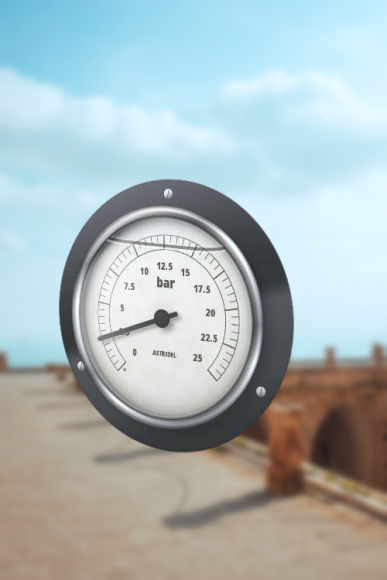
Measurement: 2.5 bar
